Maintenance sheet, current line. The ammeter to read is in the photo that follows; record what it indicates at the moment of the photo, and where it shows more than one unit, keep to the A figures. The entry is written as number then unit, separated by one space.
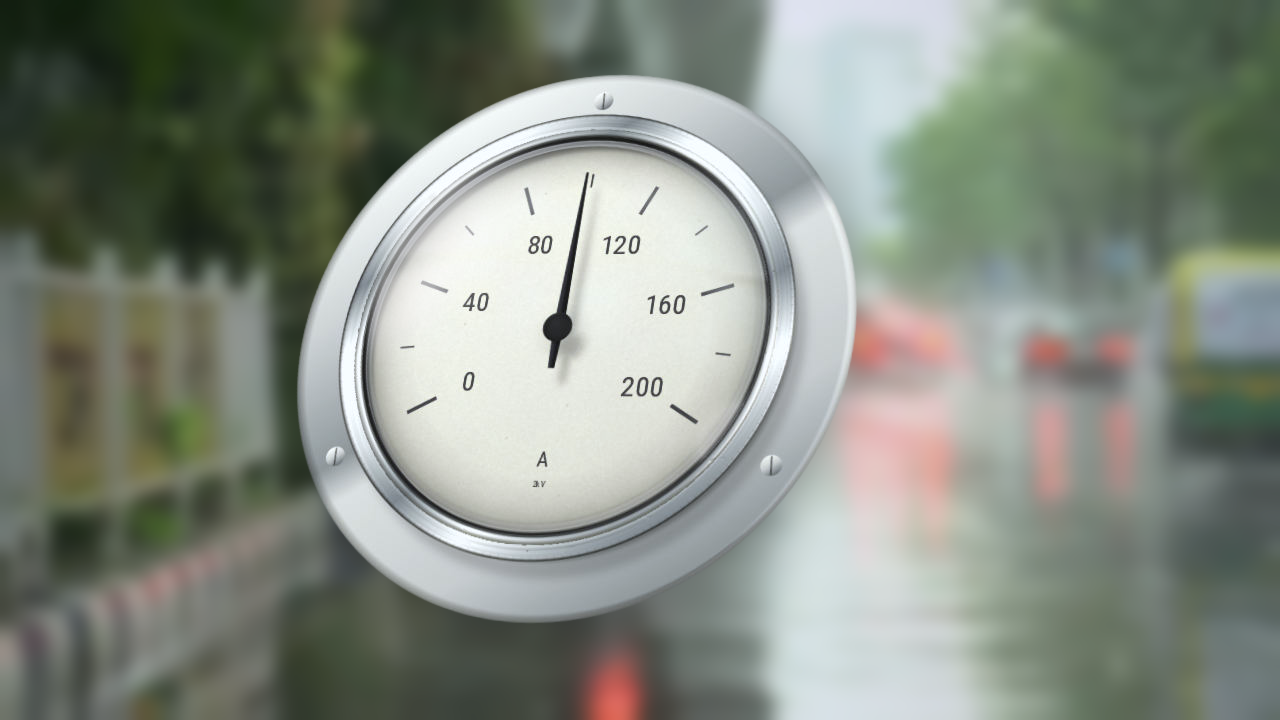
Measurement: 100 A
